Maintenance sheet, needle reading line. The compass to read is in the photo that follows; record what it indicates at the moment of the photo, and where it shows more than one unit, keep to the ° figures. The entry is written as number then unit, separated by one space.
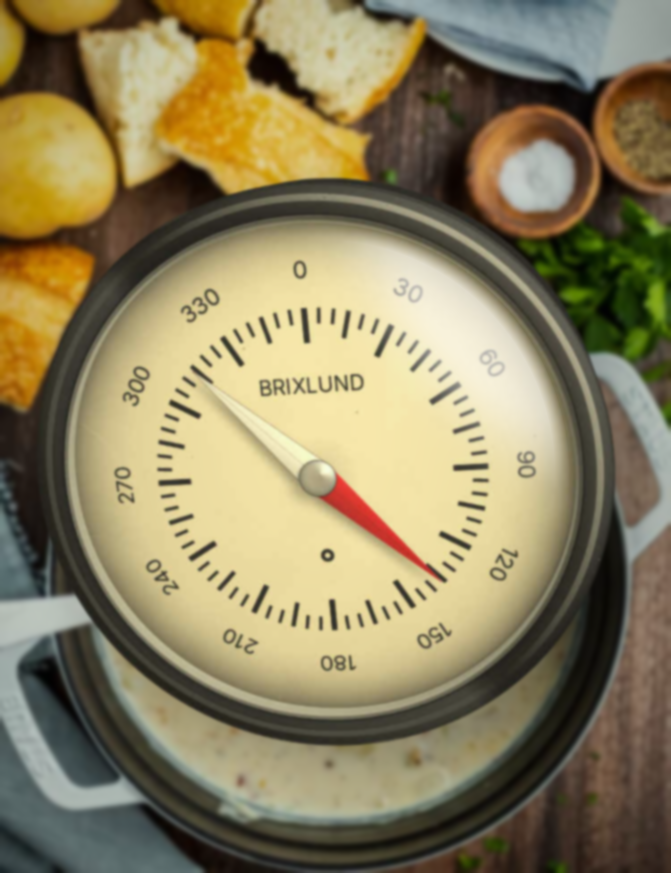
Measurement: 135 °
